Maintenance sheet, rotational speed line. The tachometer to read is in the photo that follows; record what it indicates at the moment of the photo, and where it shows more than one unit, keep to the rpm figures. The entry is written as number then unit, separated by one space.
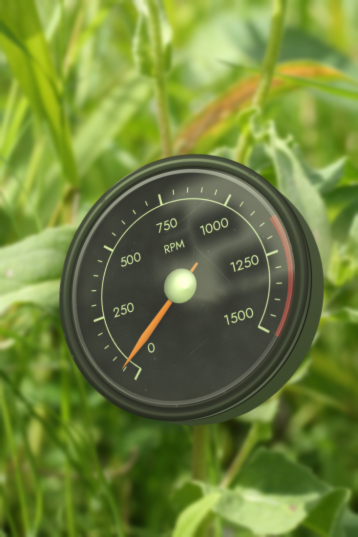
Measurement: 50 rpm
